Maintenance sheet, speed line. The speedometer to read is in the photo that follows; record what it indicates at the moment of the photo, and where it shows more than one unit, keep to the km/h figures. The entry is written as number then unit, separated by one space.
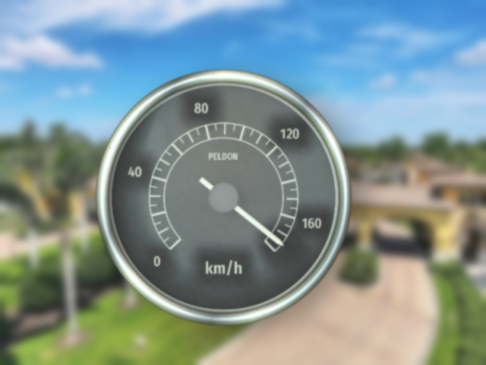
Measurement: 175 km/h
